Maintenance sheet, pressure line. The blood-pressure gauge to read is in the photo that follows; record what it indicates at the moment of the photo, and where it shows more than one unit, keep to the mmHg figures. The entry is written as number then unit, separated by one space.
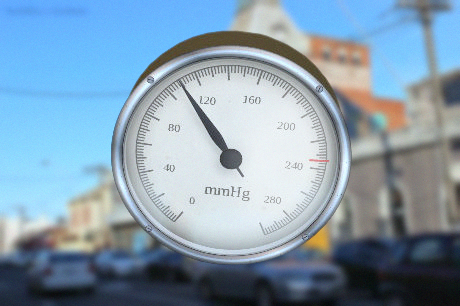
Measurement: 110 mmHg
